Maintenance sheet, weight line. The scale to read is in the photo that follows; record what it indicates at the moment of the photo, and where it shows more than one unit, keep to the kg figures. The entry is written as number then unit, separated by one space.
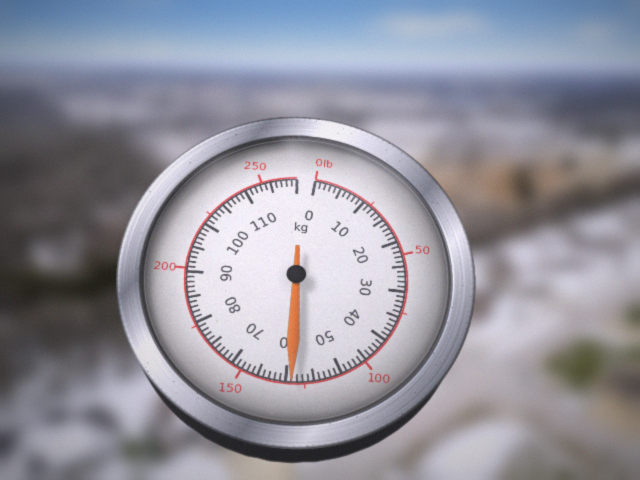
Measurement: 59 kg
